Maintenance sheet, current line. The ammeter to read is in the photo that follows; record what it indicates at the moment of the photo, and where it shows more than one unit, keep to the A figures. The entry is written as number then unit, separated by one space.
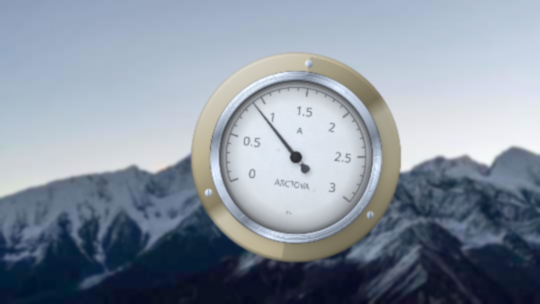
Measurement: 0.9 A
